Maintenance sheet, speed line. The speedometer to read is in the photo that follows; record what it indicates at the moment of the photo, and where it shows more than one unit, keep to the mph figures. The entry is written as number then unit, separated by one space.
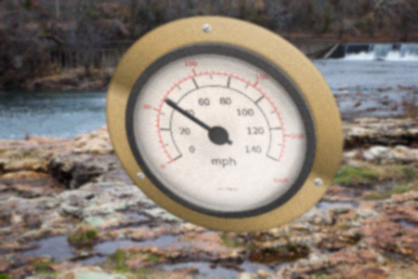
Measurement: 40 mph
